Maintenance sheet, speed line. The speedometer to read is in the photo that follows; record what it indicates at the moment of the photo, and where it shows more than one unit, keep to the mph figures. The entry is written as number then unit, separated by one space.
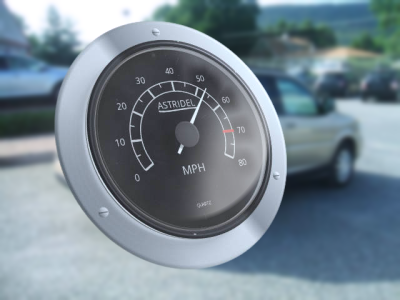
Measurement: 52.5 mph
